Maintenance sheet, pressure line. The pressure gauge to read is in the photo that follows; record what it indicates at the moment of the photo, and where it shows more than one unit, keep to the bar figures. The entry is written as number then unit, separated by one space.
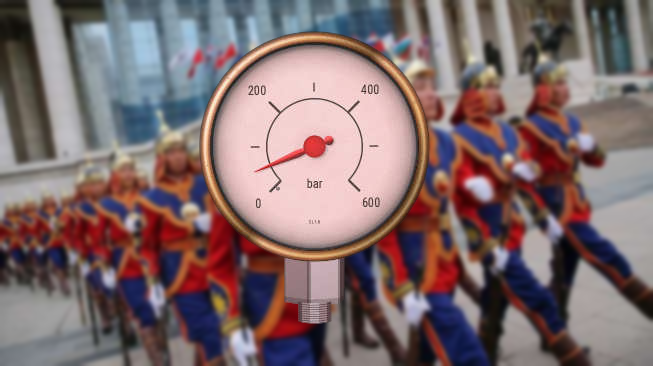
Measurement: 50 bar
